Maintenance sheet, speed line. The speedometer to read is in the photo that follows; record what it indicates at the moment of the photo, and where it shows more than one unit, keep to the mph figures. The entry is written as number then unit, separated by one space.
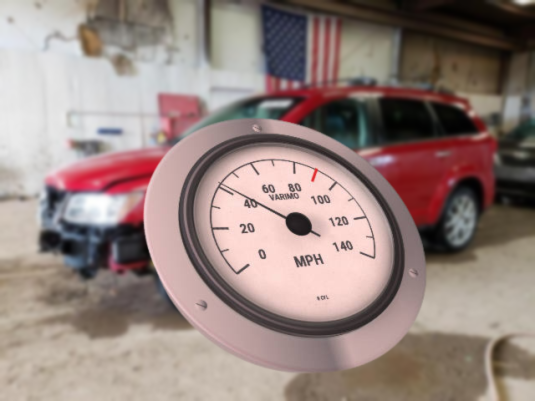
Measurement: 40 mph
